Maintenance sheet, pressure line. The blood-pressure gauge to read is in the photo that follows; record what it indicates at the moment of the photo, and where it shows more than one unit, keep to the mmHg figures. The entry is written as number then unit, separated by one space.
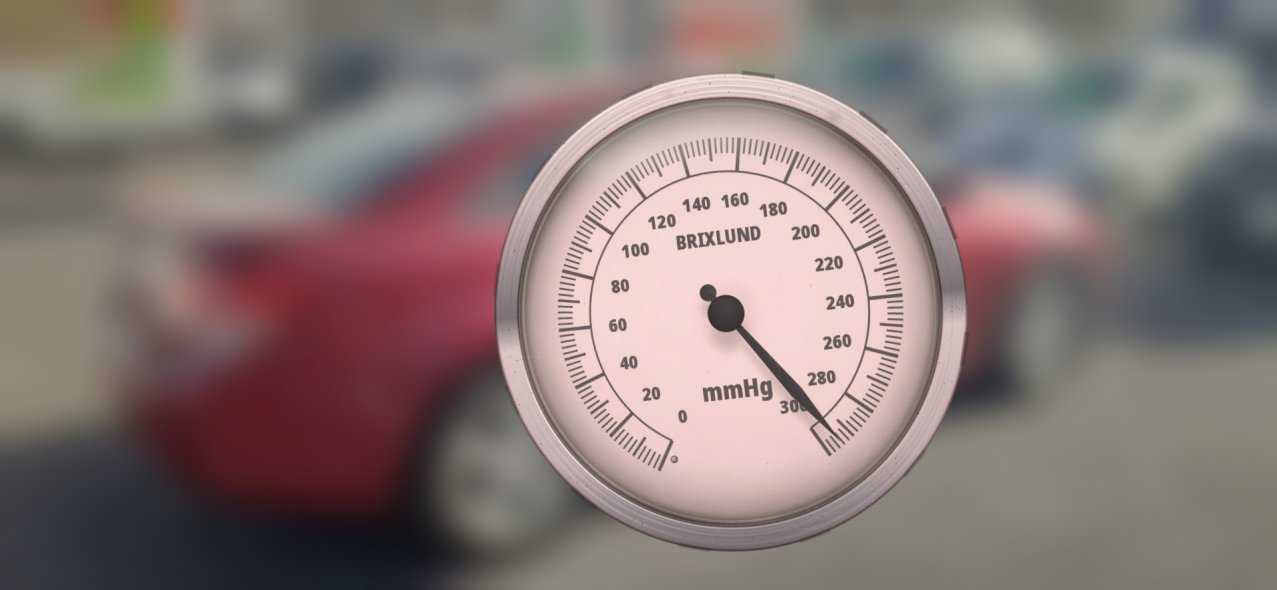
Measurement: 294 mmHg
